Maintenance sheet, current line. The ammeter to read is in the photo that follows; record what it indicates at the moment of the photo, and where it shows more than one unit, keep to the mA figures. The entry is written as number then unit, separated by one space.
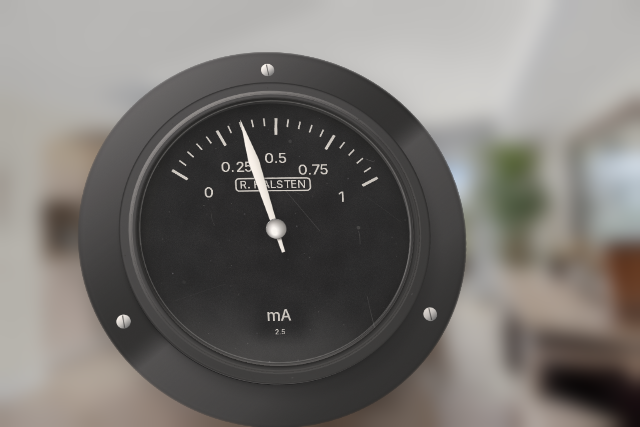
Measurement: 0.35 mA
